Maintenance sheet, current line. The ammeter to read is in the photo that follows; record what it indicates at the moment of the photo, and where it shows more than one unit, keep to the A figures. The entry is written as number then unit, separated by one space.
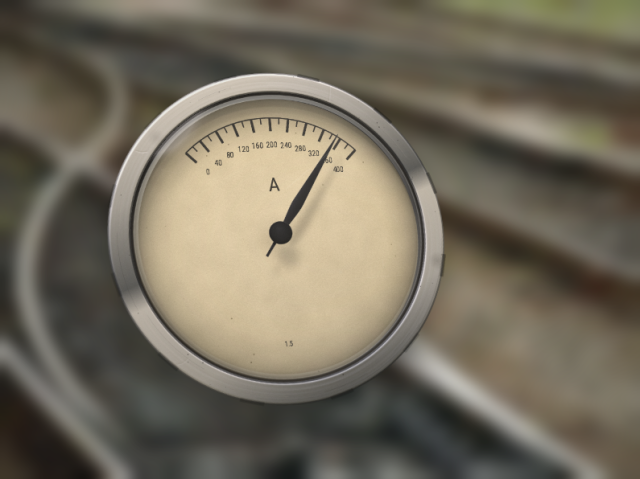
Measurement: 350 A
